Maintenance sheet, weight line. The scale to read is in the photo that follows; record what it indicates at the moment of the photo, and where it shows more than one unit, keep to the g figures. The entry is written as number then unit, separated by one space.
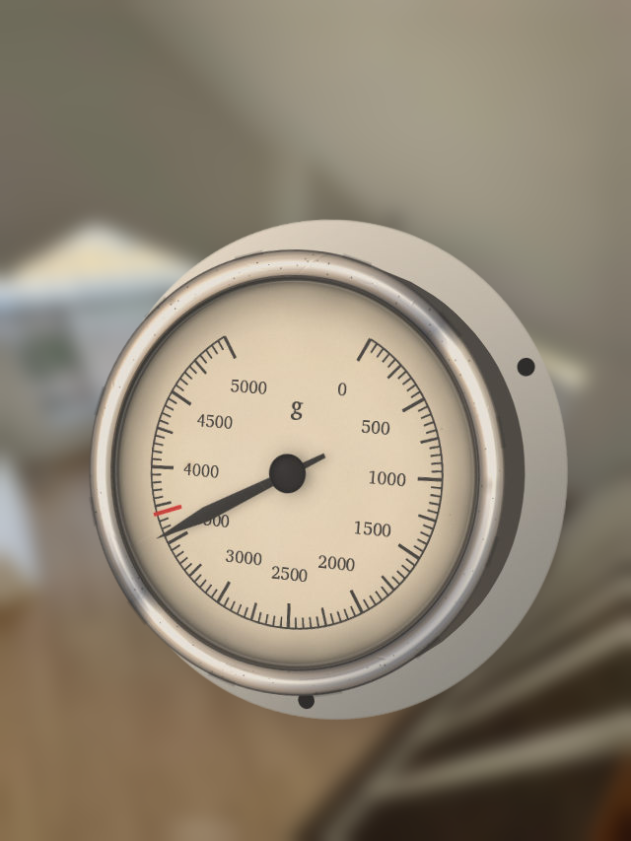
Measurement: 3550 g
